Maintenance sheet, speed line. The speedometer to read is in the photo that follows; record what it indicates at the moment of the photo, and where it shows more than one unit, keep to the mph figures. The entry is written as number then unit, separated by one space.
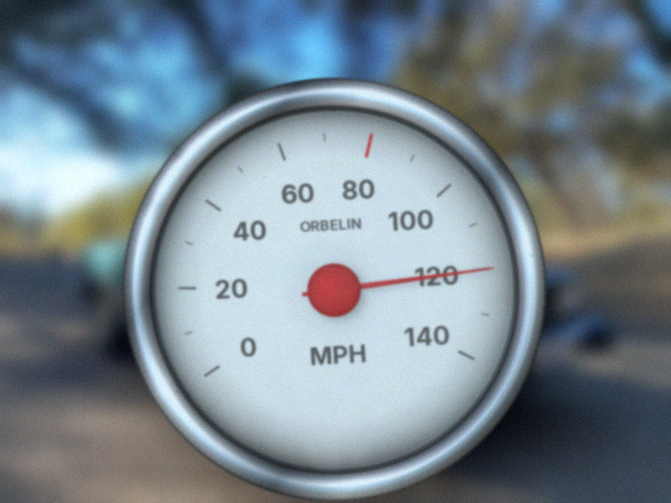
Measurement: 120 mph
